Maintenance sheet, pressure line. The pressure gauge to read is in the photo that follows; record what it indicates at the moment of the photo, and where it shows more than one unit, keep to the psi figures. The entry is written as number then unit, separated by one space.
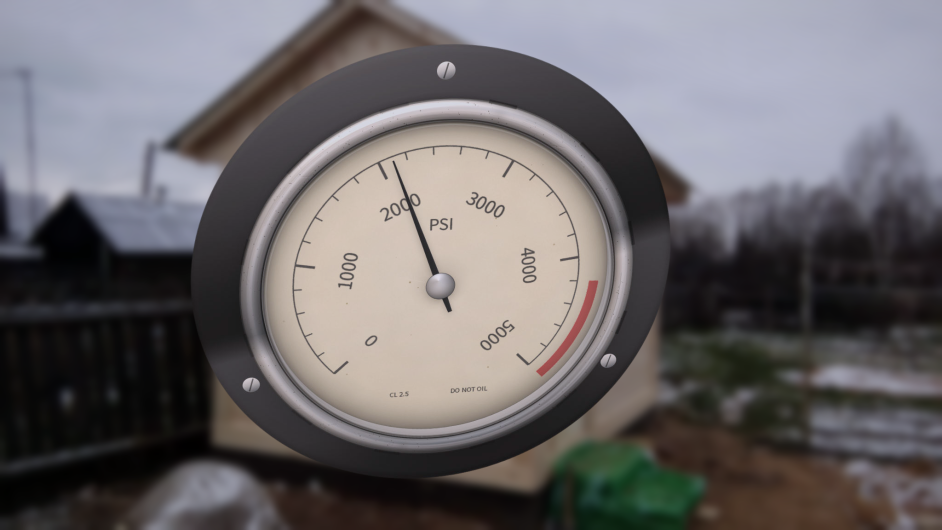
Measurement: 2100 psi
